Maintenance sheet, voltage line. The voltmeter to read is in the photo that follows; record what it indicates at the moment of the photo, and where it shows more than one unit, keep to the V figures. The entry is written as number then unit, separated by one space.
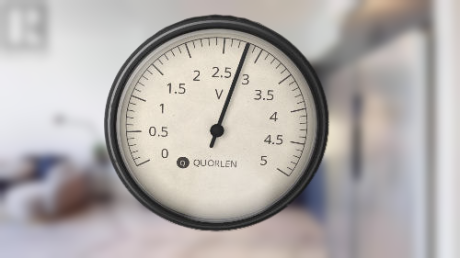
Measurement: 2.8 V
